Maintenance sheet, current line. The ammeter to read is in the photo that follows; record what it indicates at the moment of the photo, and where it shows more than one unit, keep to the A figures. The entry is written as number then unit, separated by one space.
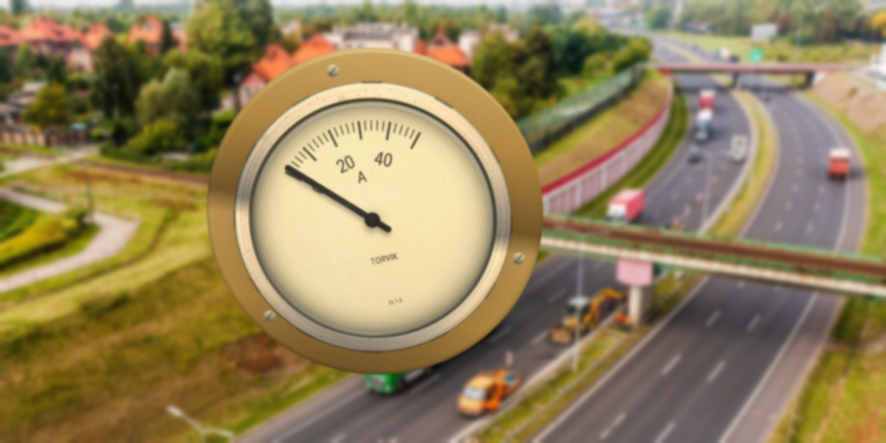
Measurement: 2 A
